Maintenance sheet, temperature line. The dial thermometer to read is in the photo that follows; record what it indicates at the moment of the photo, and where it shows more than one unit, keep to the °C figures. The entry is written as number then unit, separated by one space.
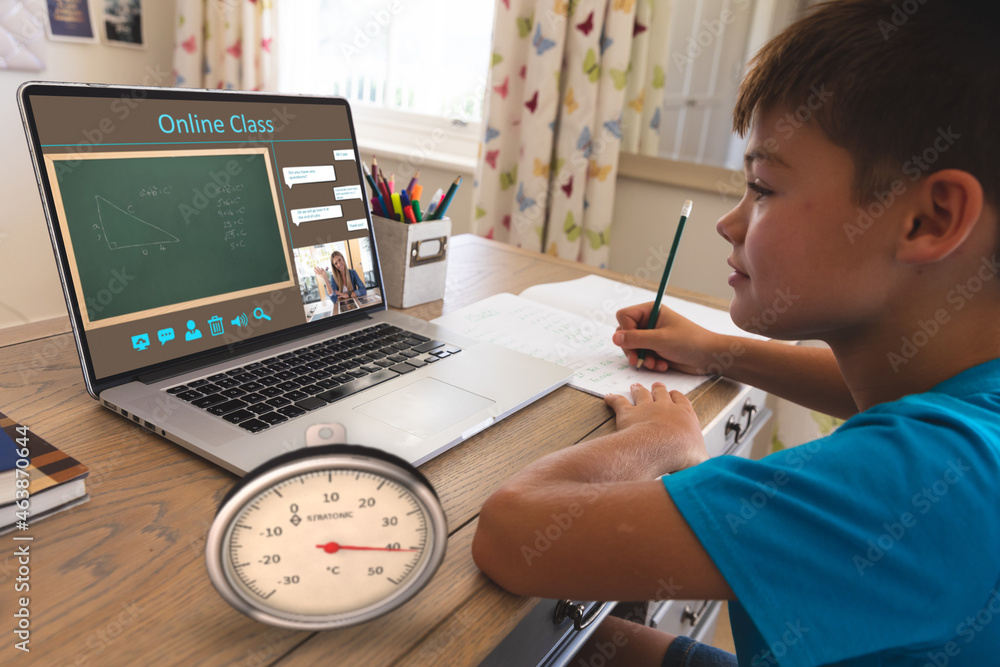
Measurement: 40 °C
